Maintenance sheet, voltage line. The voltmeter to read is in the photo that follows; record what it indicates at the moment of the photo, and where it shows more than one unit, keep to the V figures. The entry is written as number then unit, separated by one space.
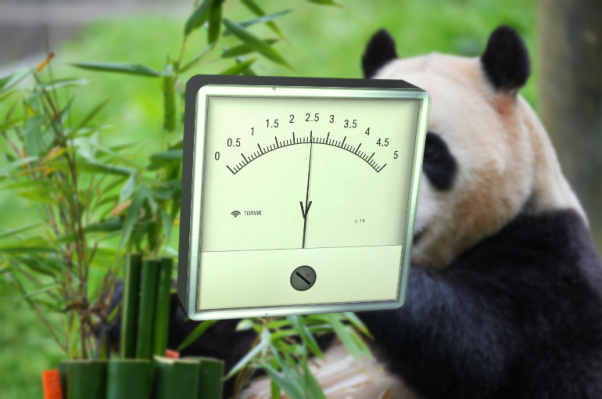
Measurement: 2.5 V
